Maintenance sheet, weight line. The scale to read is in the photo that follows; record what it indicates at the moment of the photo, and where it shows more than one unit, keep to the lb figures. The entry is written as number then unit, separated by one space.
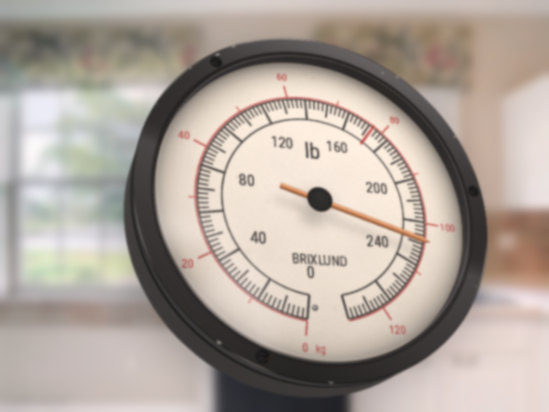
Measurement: 230 lb
